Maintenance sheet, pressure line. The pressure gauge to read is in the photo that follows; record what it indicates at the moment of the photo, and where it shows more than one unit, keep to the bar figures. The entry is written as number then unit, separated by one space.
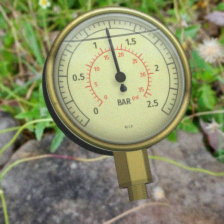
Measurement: 1.2 bar
